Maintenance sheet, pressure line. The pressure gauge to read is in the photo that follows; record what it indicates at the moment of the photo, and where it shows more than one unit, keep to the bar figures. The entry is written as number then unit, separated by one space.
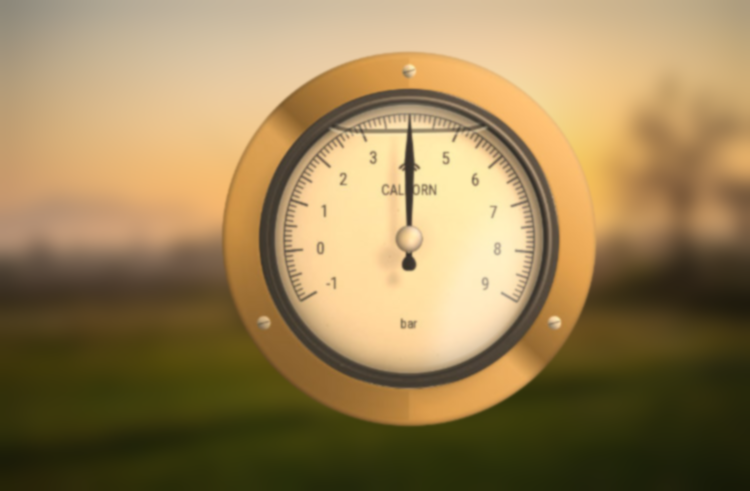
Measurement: 4 bar
